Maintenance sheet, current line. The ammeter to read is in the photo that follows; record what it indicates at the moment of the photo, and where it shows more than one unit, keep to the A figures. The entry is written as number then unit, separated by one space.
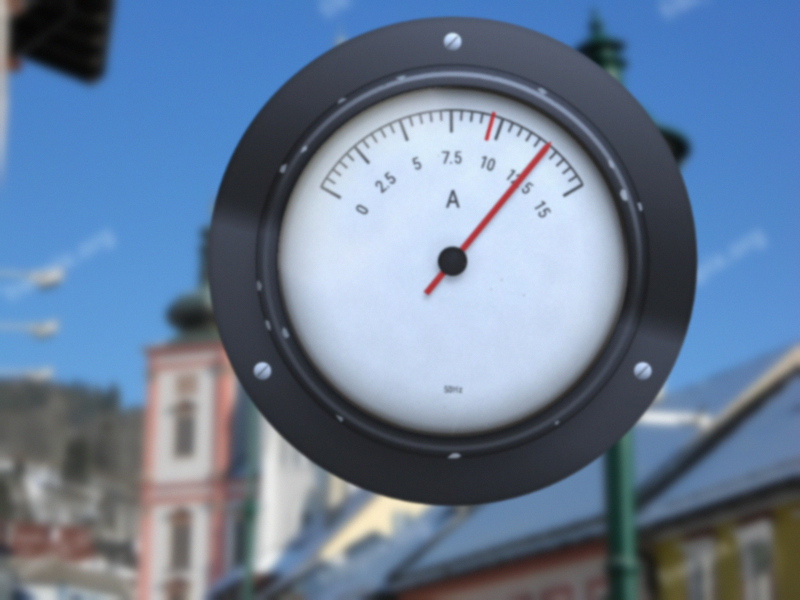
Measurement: 12.5 A
